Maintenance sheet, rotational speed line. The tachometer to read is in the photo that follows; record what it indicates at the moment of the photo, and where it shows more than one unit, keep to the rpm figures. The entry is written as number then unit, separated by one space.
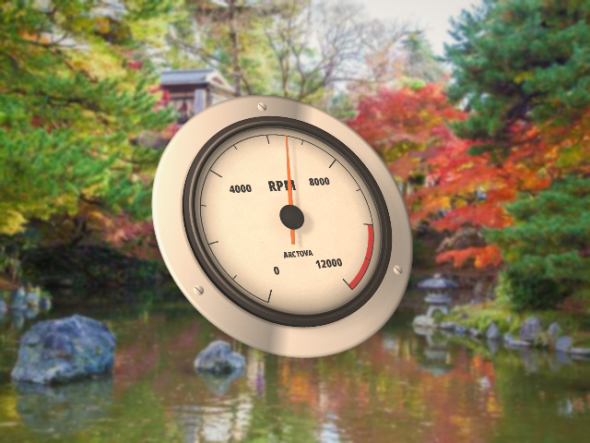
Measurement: 6500 rpm
